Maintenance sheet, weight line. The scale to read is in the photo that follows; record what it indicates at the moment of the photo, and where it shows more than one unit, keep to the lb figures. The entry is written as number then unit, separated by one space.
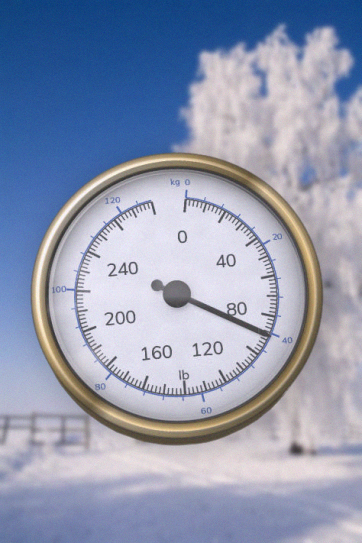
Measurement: 90 lb
